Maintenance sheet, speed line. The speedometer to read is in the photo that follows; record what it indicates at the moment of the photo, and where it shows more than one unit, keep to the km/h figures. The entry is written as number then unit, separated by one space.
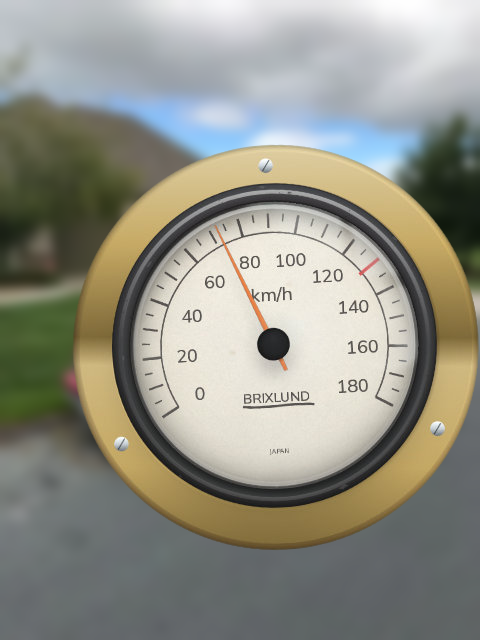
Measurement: 72.5 km/h
